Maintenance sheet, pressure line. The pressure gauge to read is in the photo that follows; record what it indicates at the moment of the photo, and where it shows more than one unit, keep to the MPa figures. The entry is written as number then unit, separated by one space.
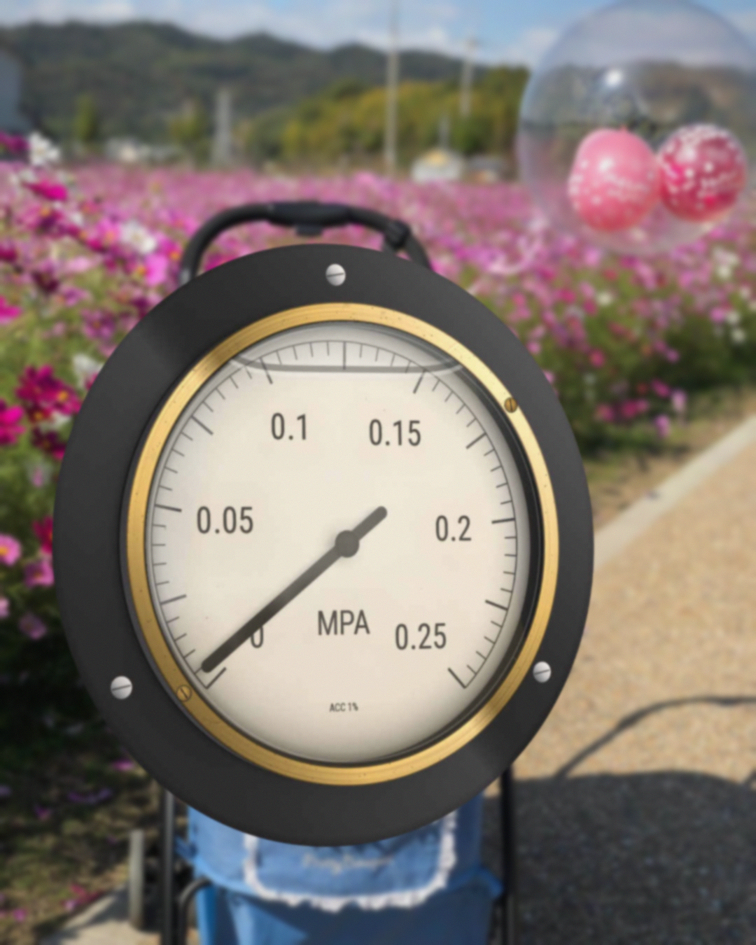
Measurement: 0.005 MPa
